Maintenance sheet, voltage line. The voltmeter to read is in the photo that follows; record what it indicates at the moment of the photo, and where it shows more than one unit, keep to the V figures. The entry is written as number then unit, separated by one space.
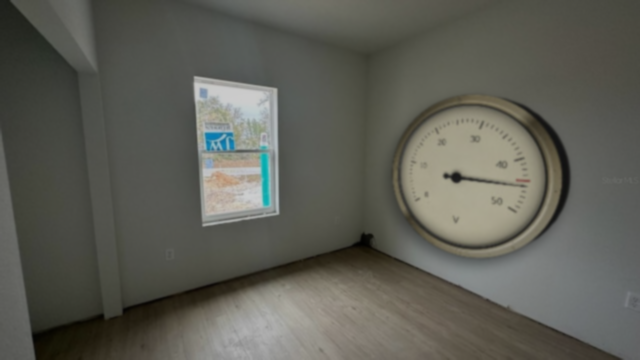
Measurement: 45 V
